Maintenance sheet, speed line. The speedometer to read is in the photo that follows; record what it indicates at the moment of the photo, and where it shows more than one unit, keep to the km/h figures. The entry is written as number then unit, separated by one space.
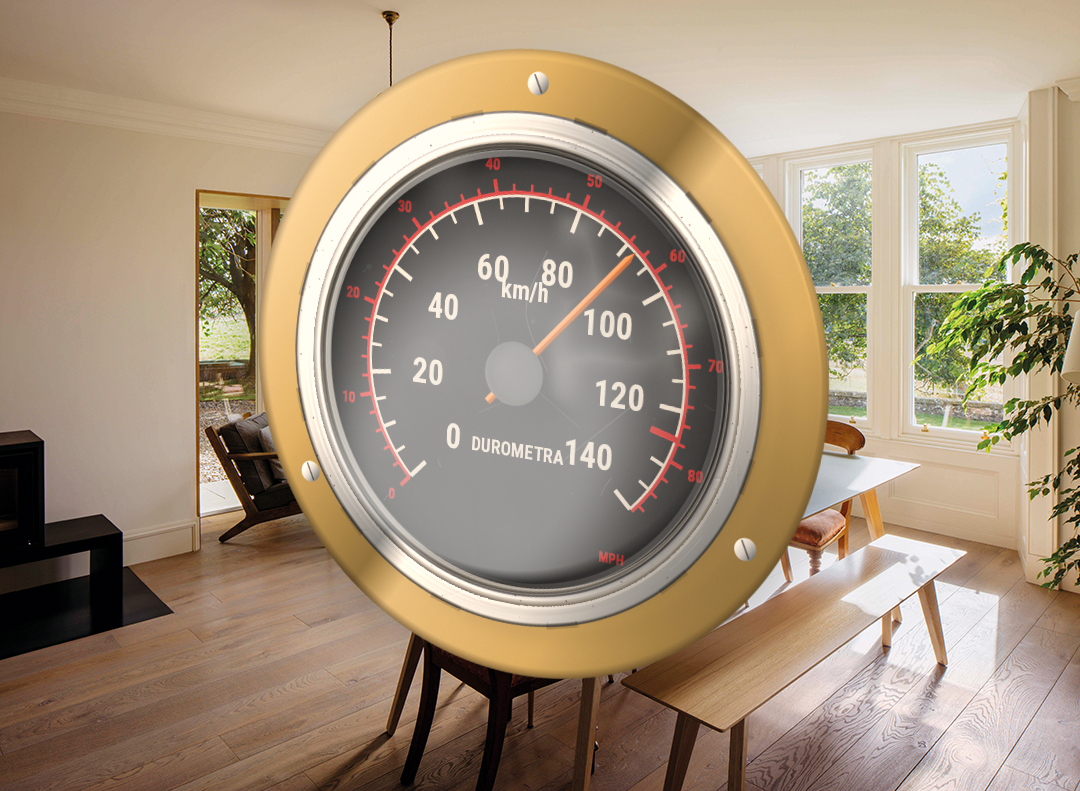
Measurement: 92.5 km/h
